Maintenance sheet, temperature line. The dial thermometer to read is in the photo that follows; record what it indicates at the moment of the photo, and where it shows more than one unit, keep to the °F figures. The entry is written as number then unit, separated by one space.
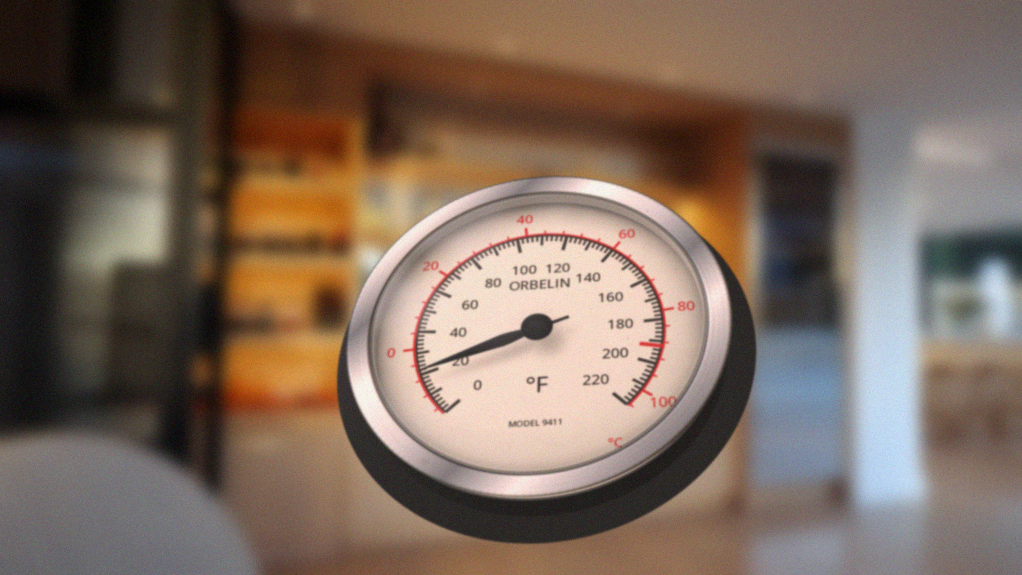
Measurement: 20 °F
